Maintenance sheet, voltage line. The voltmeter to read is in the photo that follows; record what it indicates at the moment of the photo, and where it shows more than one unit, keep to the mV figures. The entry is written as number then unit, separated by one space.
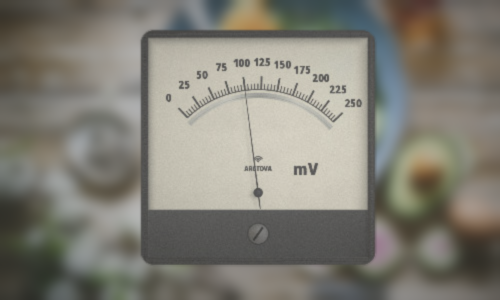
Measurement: 100 mV
